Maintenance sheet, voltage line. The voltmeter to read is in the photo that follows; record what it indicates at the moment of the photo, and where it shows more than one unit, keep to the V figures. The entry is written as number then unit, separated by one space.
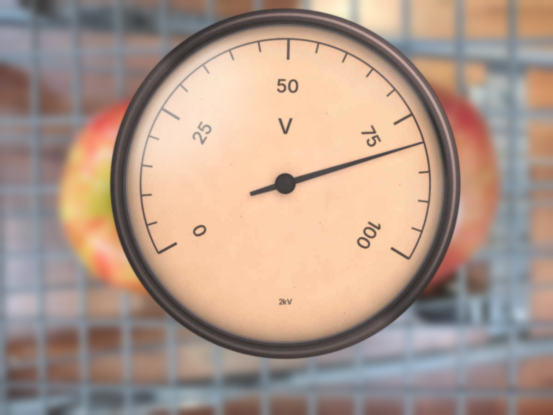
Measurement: 80 V
